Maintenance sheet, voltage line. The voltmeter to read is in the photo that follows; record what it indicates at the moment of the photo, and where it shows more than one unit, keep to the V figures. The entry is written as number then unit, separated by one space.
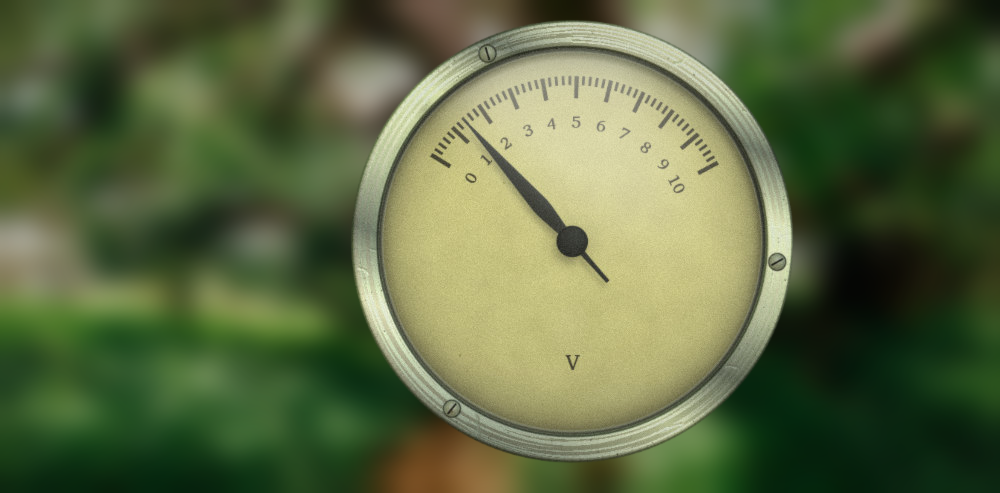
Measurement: 1.4 V
